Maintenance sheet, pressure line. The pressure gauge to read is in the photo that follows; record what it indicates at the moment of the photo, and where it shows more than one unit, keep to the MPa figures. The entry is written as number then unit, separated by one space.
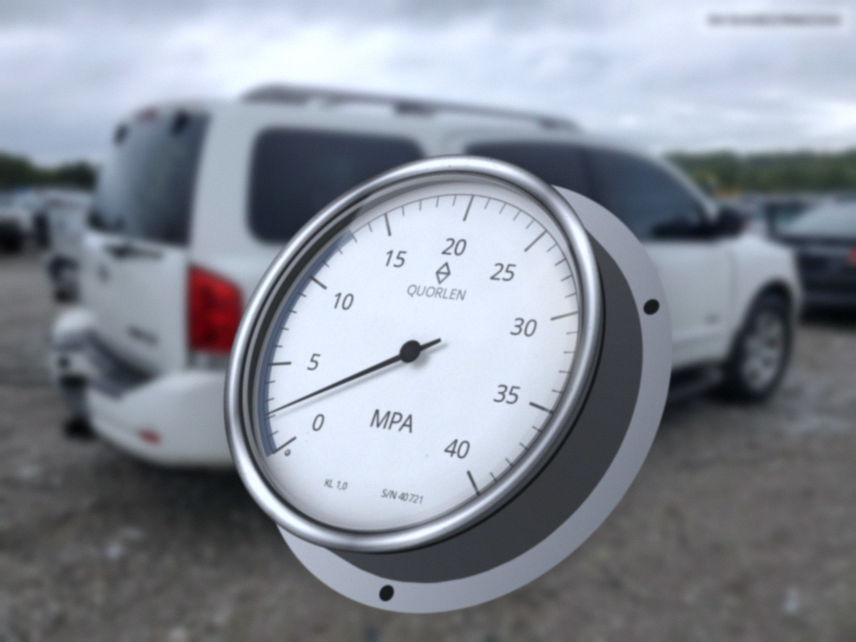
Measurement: 2 MPa
